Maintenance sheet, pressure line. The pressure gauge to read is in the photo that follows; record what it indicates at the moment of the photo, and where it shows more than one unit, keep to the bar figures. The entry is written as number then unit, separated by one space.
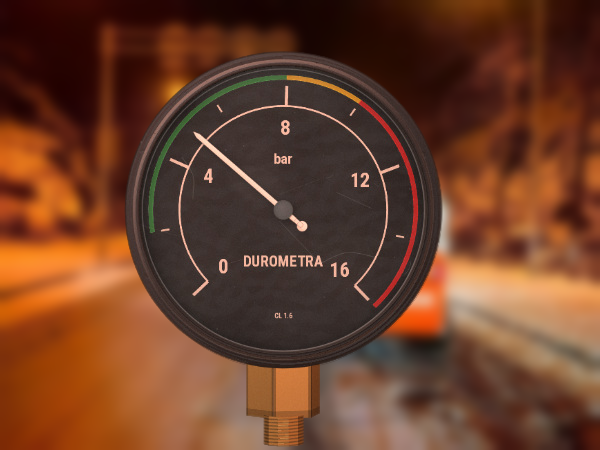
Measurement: 5 bar
